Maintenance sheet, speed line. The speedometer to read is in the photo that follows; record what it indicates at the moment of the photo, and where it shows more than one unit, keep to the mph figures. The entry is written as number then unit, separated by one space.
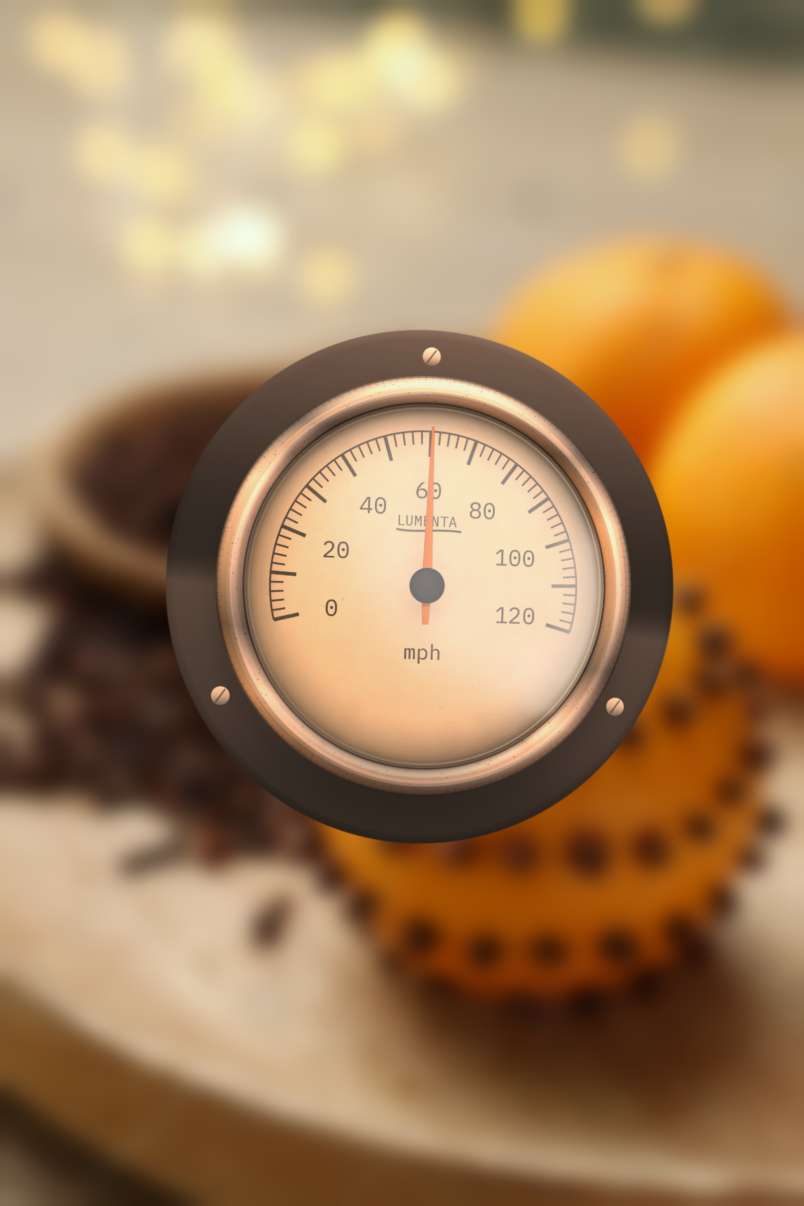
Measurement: 60 mph
